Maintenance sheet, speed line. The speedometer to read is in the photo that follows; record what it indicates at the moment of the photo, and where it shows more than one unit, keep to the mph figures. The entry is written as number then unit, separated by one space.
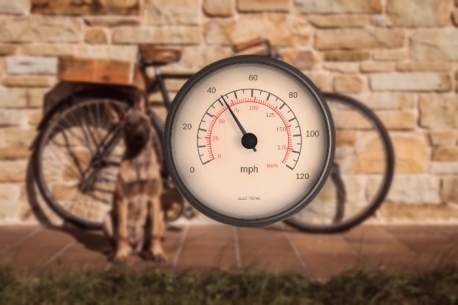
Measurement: 42.5 mph
